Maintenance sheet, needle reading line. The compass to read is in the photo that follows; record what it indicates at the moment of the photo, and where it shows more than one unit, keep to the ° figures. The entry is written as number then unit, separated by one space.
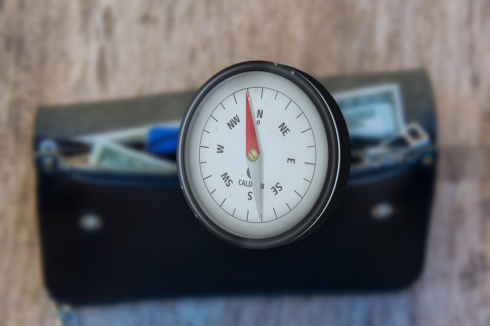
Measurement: 345 °
